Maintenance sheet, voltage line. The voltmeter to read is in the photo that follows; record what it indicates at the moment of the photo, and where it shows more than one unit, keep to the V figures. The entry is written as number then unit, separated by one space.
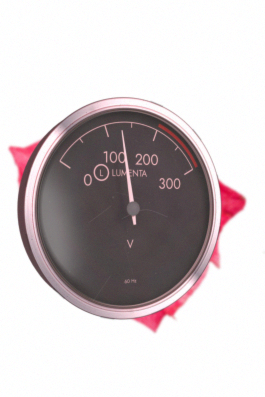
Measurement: 125 V
